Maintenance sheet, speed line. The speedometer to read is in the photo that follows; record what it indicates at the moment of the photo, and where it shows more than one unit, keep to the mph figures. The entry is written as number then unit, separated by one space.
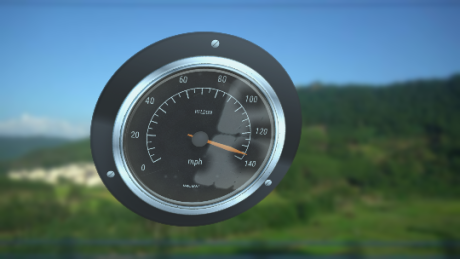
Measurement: 135 mph
